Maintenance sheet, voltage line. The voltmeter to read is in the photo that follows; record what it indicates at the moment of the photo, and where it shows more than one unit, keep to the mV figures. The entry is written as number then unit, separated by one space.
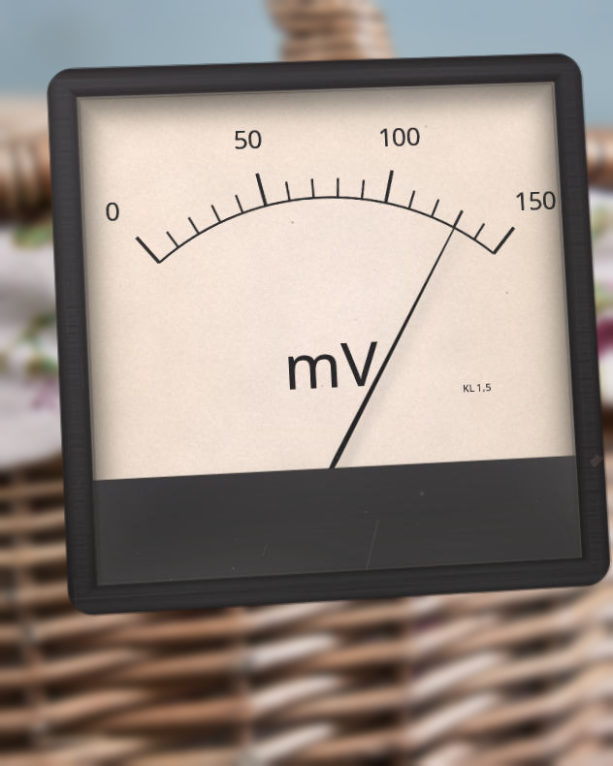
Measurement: 130 mV
